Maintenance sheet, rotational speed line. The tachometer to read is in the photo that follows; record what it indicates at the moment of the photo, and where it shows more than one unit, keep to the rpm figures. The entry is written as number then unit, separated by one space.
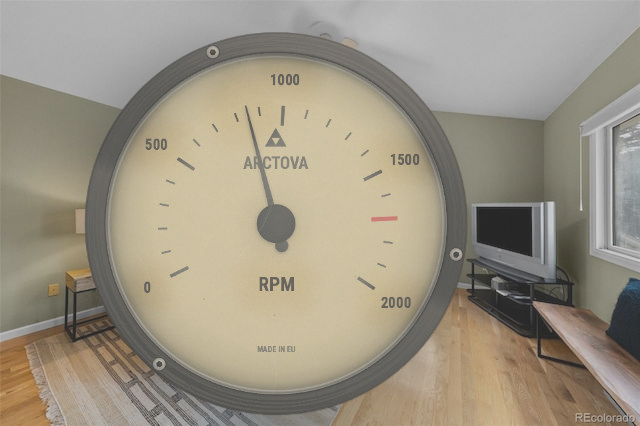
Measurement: 850 rpm
